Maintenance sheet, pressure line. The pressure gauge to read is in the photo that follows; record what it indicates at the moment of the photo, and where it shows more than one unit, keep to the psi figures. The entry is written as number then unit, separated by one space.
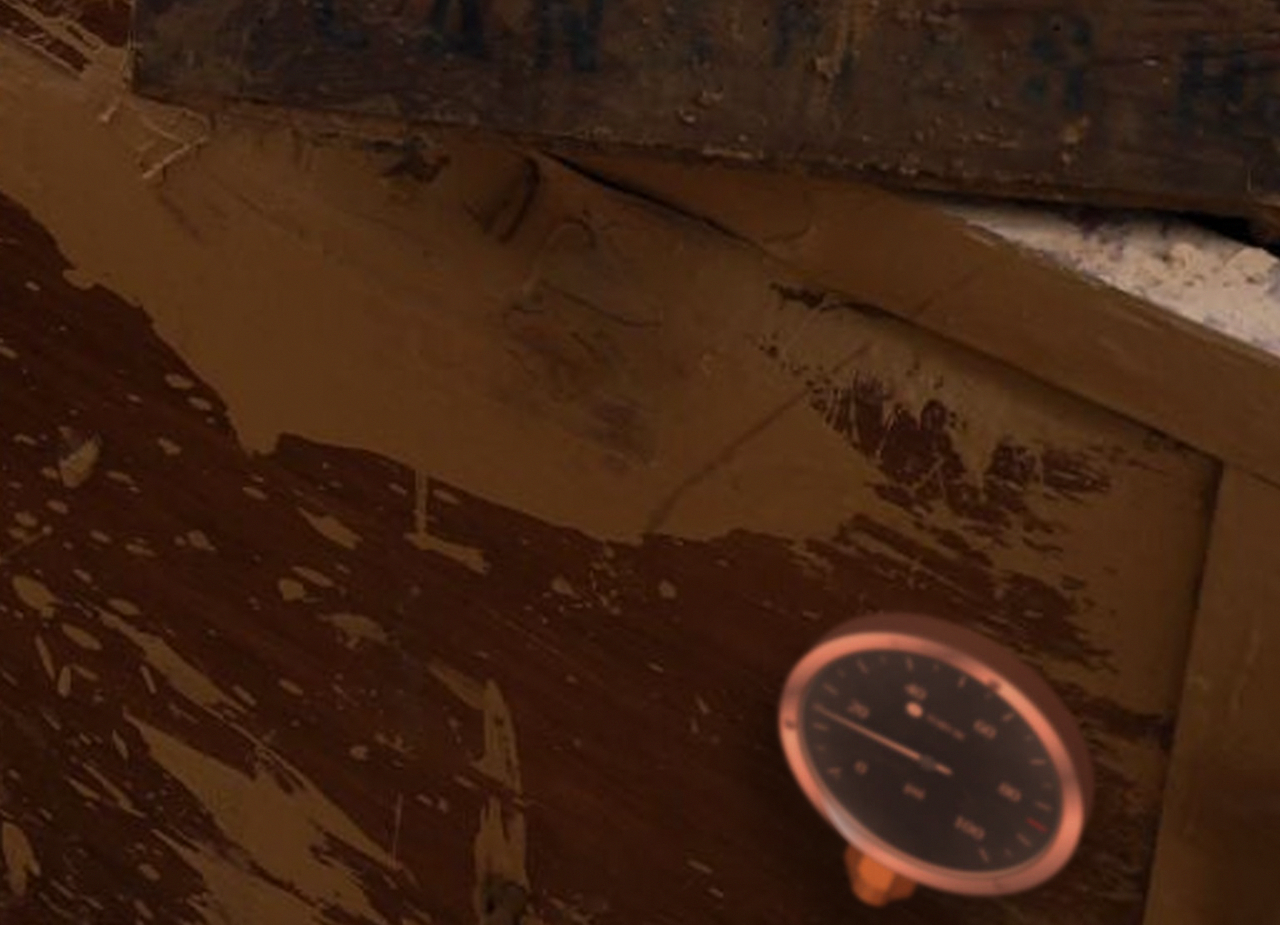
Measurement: 15 psi
